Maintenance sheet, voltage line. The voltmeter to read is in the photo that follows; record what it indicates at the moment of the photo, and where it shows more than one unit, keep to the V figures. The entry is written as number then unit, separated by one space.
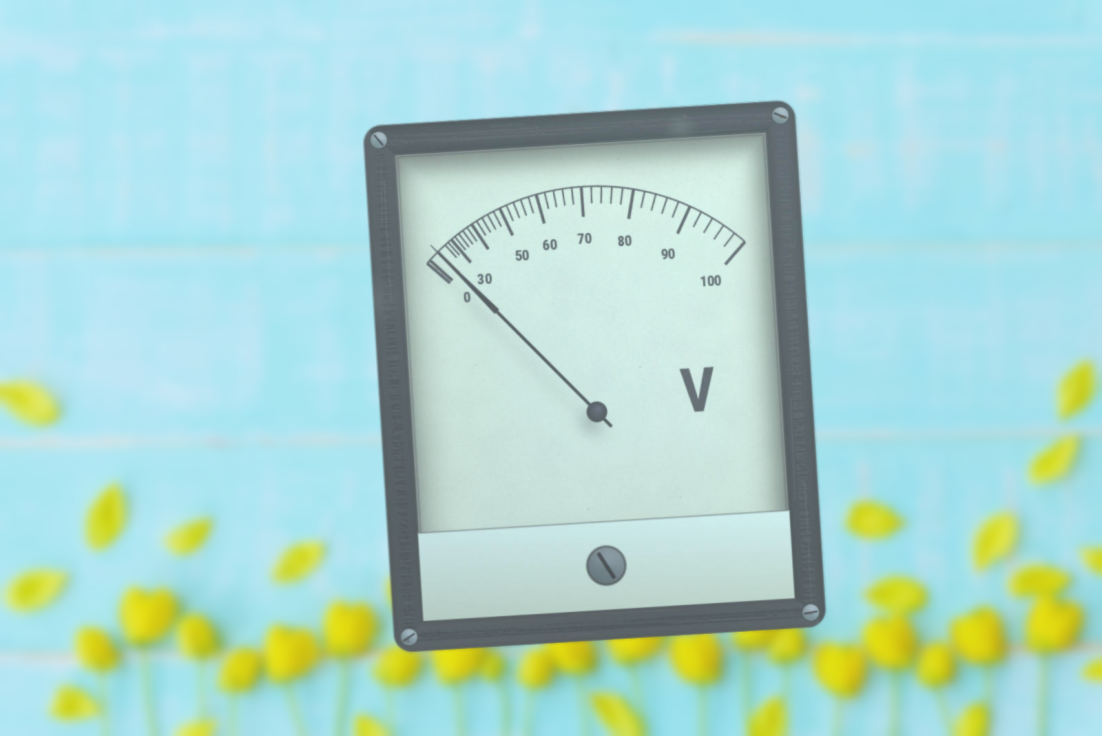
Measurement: 20 V
